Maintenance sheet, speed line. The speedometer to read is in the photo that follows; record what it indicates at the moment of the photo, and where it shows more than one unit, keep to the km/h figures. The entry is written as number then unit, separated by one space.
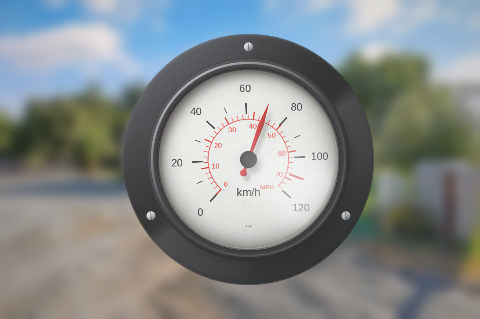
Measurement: 70 km/h
